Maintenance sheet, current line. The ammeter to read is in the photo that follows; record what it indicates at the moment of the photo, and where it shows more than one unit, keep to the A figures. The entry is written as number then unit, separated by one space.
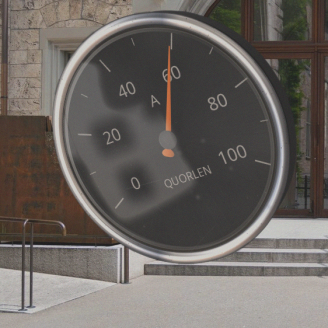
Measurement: 60 A
